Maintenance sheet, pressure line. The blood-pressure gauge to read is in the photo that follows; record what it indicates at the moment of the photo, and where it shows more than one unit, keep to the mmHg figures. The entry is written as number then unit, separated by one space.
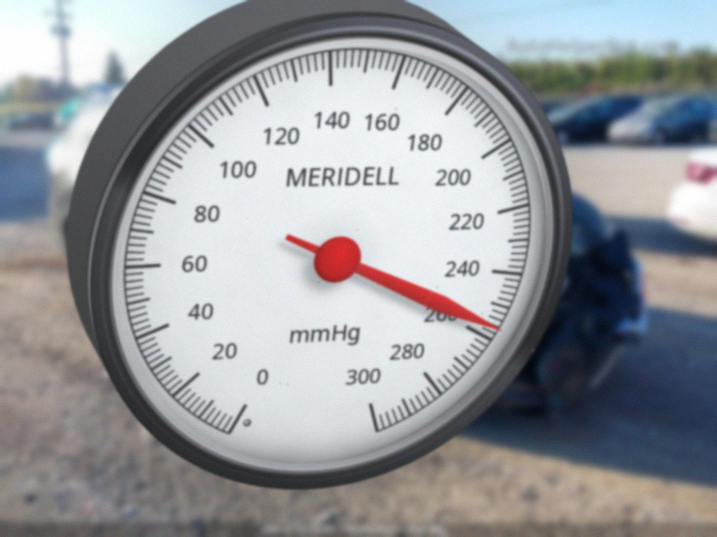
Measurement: 256 mmHg
